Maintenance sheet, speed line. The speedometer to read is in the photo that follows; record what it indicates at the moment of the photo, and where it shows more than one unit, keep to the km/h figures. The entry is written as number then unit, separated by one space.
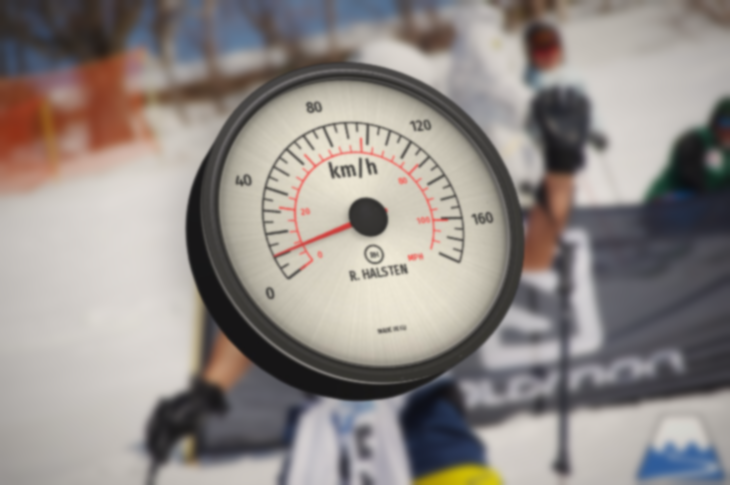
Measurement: 10 km/h
